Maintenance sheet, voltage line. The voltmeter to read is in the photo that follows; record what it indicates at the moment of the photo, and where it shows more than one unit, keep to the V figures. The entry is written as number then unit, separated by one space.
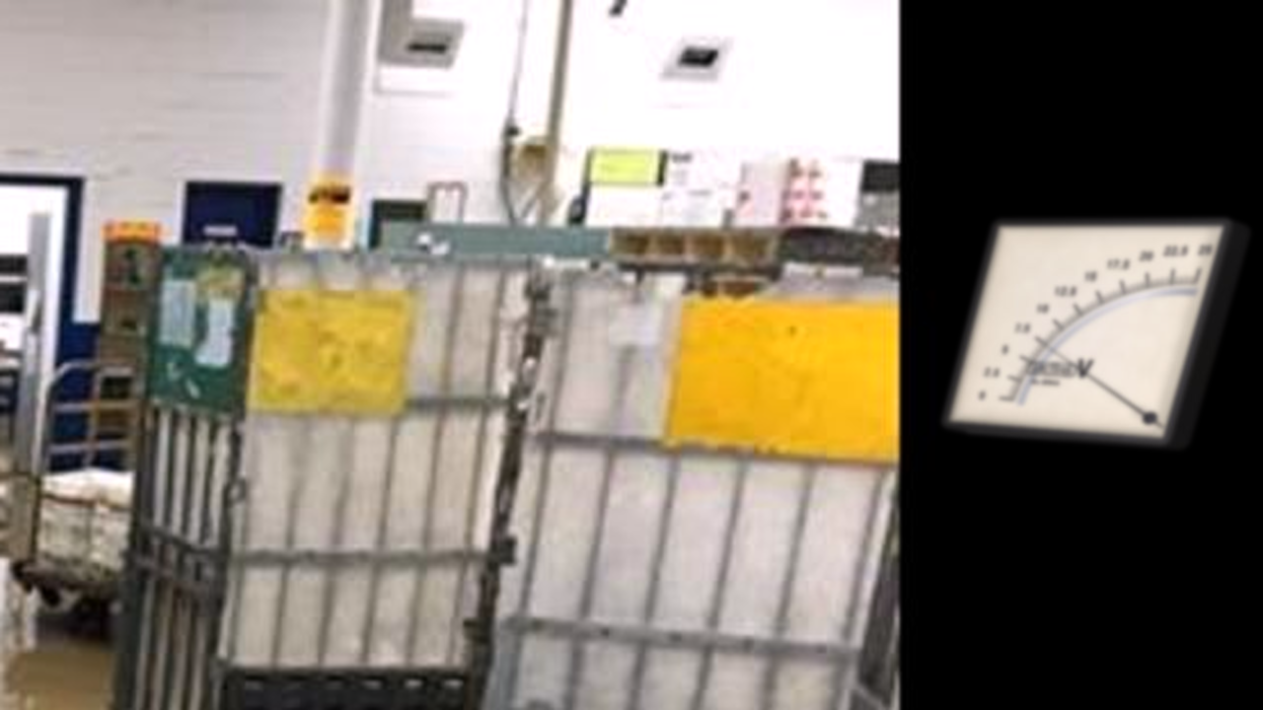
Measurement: 7.5 V
